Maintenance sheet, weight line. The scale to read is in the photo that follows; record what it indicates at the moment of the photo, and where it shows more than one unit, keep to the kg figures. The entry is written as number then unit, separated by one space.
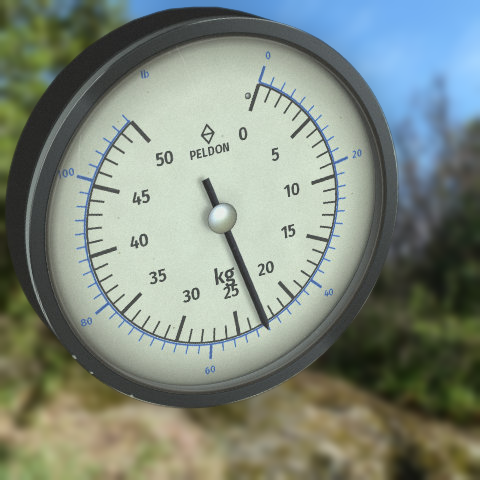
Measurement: 23 kg
